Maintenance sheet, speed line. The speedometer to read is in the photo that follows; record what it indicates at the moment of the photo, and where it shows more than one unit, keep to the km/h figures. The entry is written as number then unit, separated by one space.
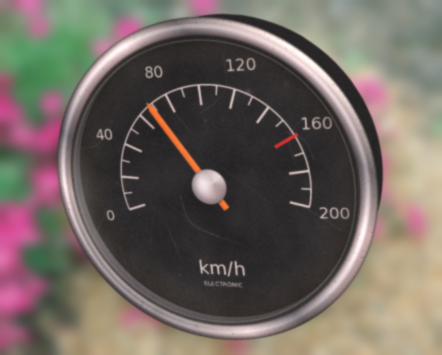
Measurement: 70 km/h
